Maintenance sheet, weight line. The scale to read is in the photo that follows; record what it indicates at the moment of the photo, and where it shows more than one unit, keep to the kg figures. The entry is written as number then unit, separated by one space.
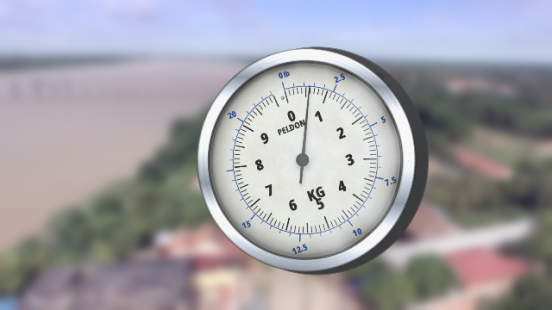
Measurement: 0.6 kg
